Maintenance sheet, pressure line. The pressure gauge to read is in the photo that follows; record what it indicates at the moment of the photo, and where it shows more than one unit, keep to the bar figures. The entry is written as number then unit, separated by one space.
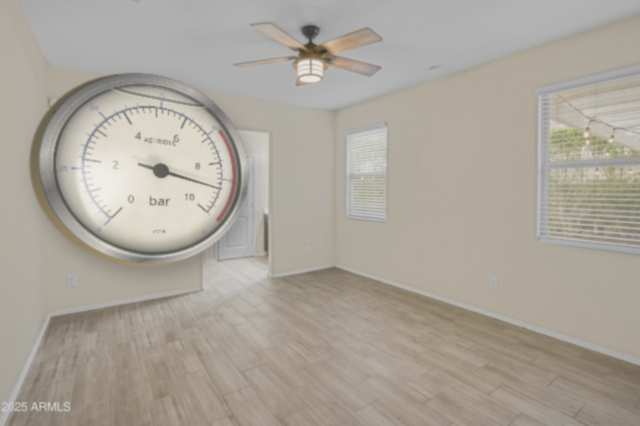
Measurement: 9 bar
